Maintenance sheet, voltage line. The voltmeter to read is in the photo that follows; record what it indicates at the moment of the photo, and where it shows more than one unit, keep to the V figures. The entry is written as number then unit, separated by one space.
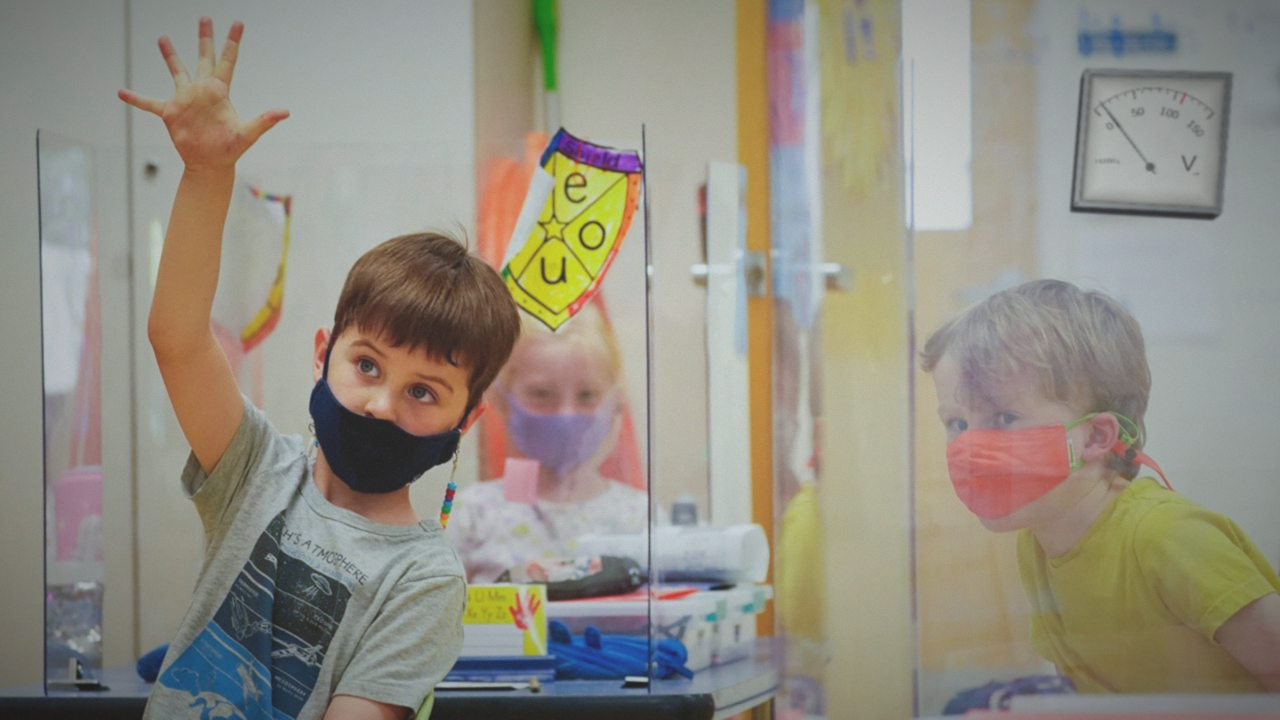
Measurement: 10 V
